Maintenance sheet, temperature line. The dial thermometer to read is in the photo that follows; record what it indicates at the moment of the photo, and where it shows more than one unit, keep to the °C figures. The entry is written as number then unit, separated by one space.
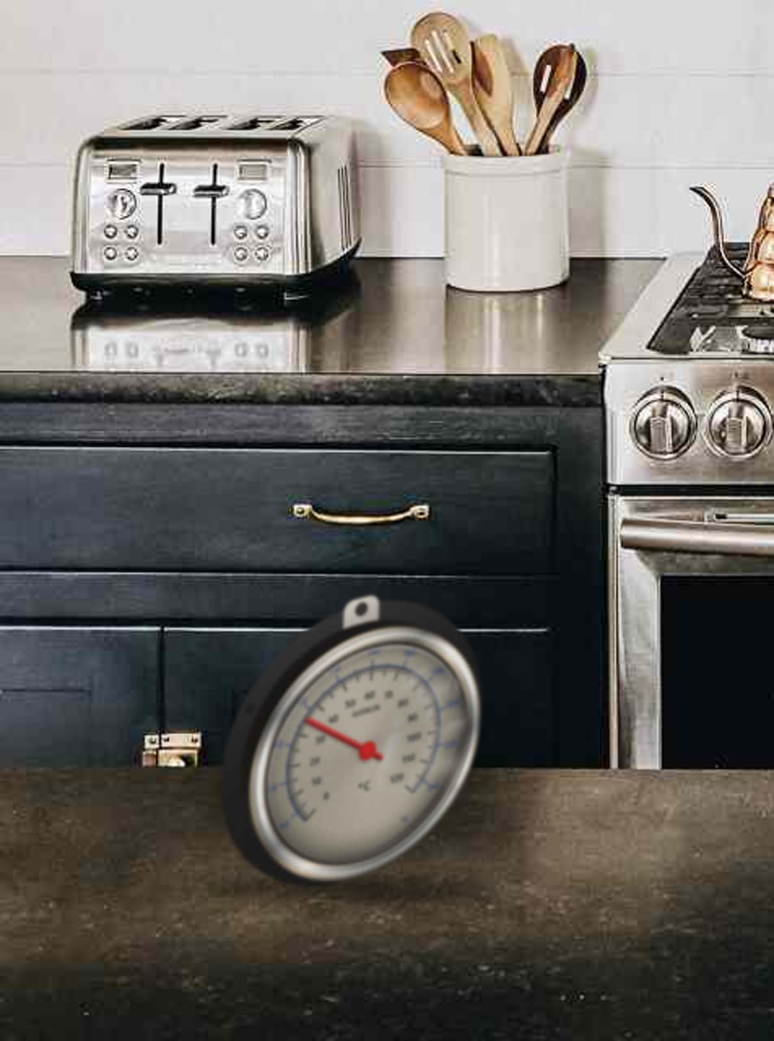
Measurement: 35 °C
